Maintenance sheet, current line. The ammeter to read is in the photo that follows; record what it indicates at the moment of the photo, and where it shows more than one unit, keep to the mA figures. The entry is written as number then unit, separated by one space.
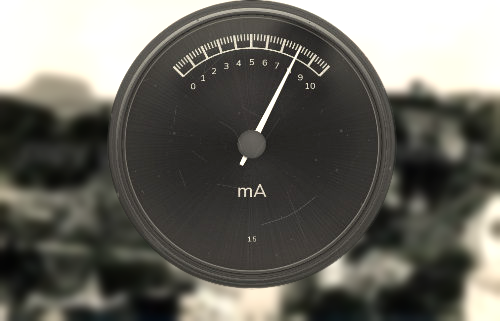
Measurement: 8 mA
